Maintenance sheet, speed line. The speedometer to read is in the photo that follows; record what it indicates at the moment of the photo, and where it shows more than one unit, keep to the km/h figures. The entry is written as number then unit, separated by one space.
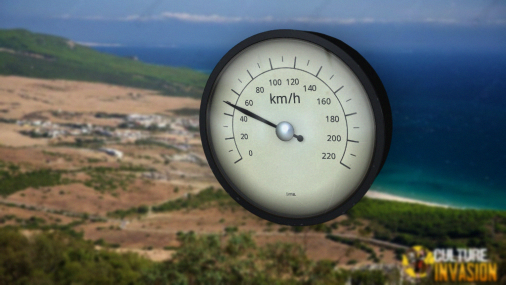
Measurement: 50 km/h
